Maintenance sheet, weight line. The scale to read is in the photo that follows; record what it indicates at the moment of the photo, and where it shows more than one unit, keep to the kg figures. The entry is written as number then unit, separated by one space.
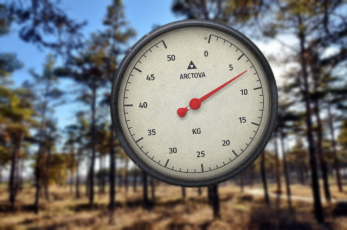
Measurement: 7 kg
